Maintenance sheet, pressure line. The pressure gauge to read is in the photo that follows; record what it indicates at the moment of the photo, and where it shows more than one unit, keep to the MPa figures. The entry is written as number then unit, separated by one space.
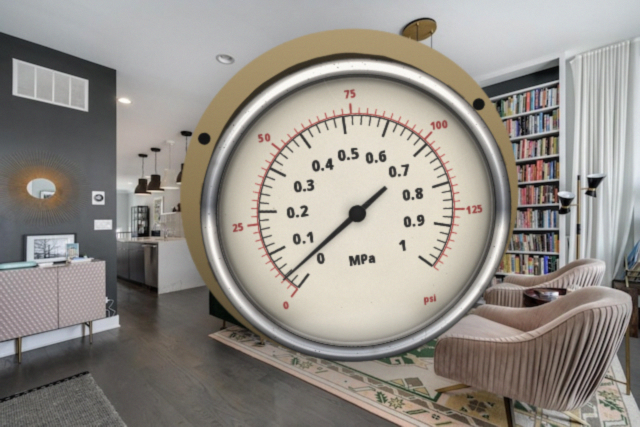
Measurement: 0.04 MPa
